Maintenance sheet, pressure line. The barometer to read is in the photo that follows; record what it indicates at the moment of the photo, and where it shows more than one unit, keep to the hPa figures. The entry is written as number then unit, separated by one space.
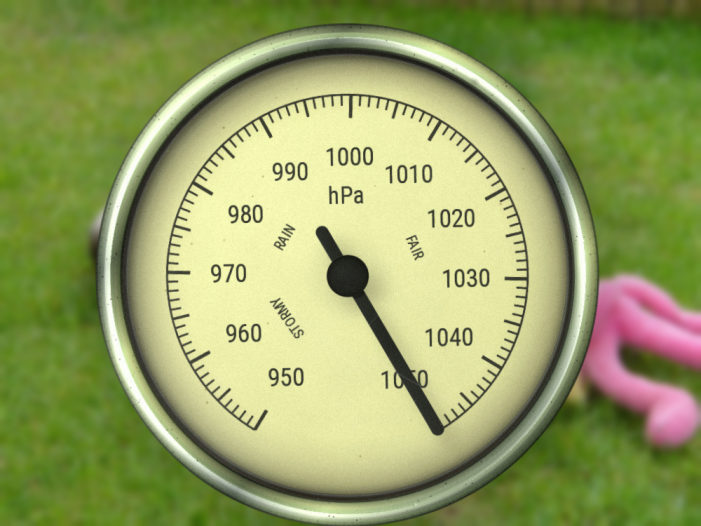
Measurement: 1049.5 hPa
